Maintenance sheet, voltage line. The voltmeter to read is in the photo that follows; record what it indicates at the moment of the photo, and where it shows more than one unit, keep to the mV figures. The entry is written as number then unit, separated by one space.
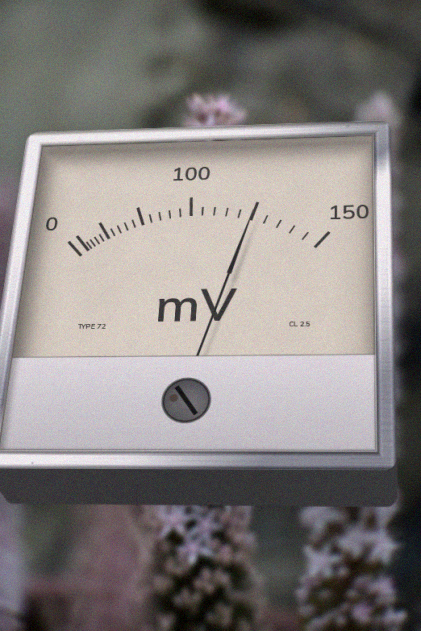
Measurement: 125 mV
